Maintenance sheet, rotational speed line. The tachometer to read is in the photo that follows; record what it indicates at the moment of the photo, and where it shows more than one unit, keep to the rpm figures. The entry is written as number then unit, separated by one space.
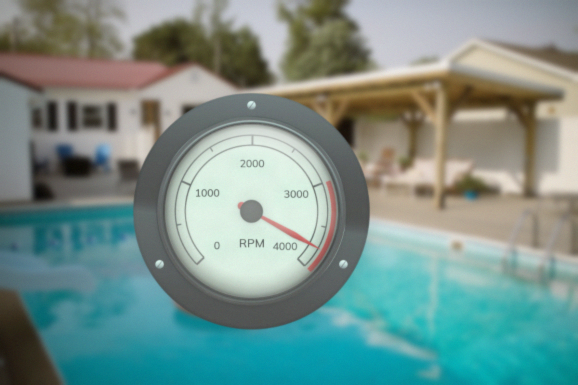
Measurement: 3750 rpm
